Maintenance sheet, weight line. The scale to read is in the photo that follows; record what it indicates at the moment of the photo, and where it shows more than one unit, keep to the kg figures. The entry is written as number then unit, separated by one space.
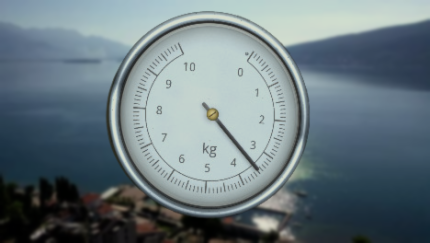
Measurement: 3.5 kg
